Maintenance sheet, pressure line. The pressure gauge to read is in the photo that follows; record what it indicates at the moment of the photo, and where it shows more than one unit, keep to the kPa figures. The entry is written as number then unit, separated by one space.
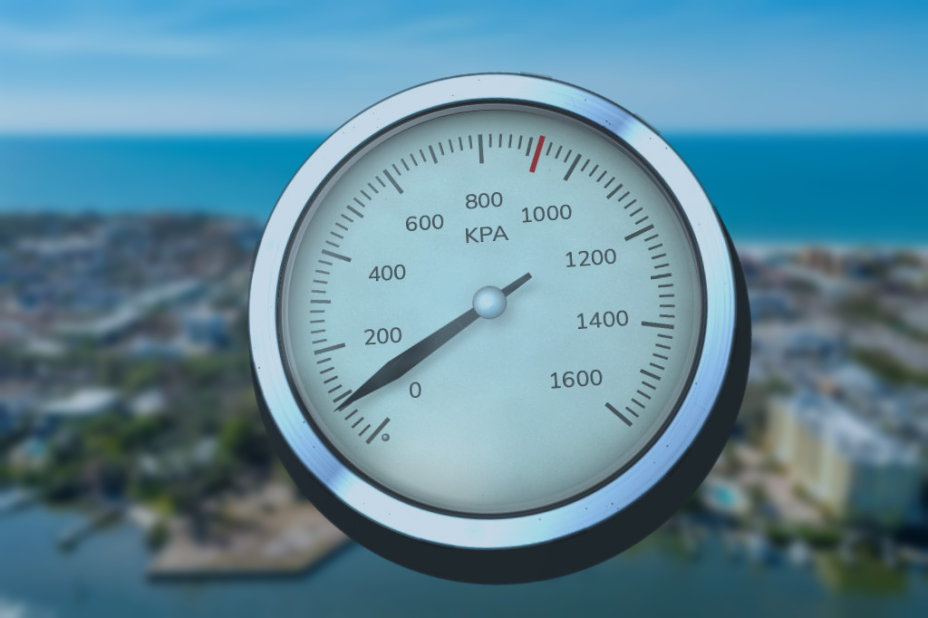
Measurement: 80 kPa
